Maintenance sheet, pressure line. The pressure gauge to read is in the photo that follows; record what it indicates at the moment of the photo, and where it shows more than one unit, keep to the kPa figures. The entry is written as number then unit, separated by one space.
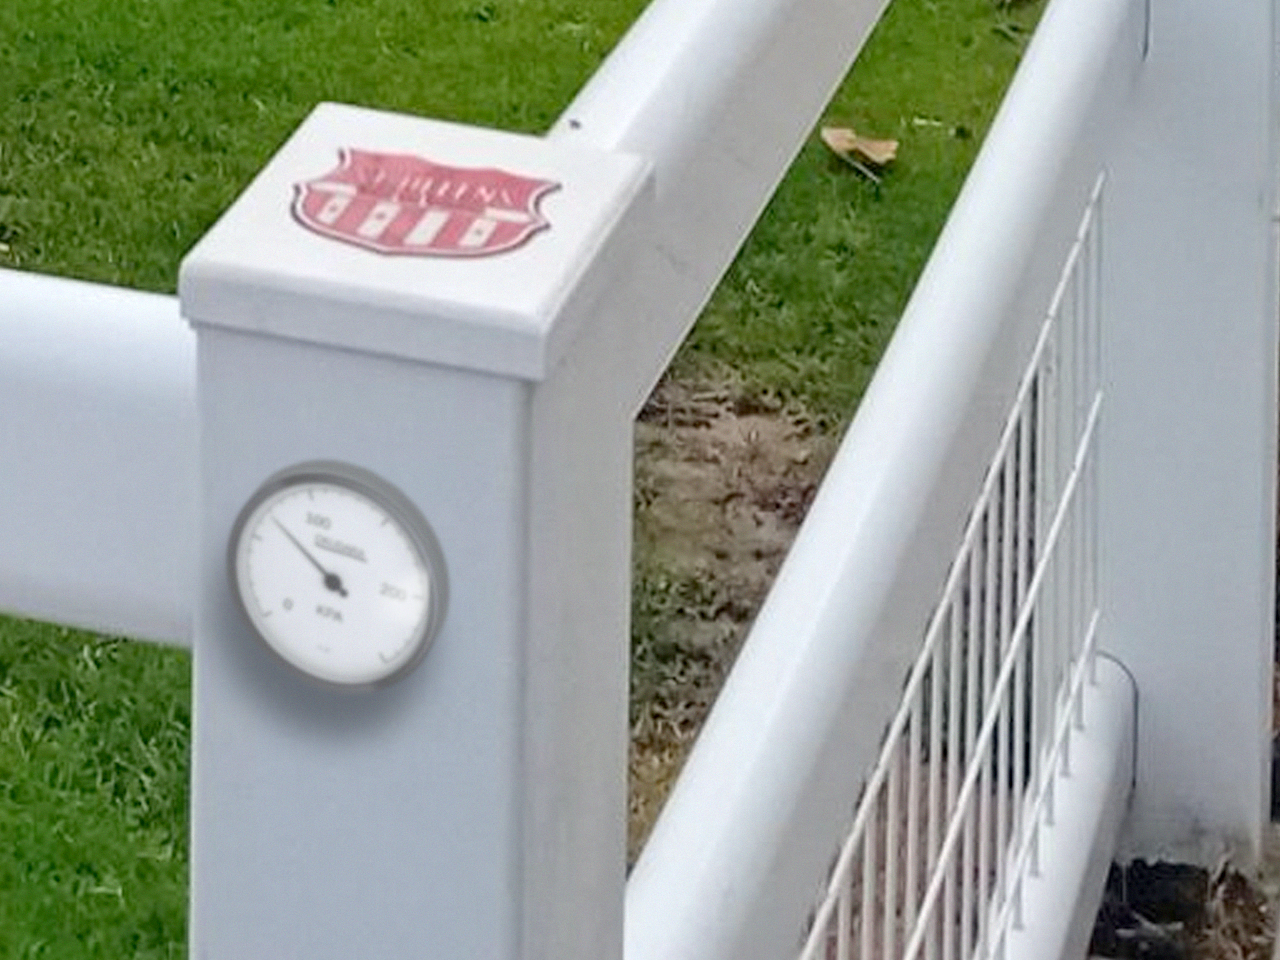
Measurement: 70 kPa
